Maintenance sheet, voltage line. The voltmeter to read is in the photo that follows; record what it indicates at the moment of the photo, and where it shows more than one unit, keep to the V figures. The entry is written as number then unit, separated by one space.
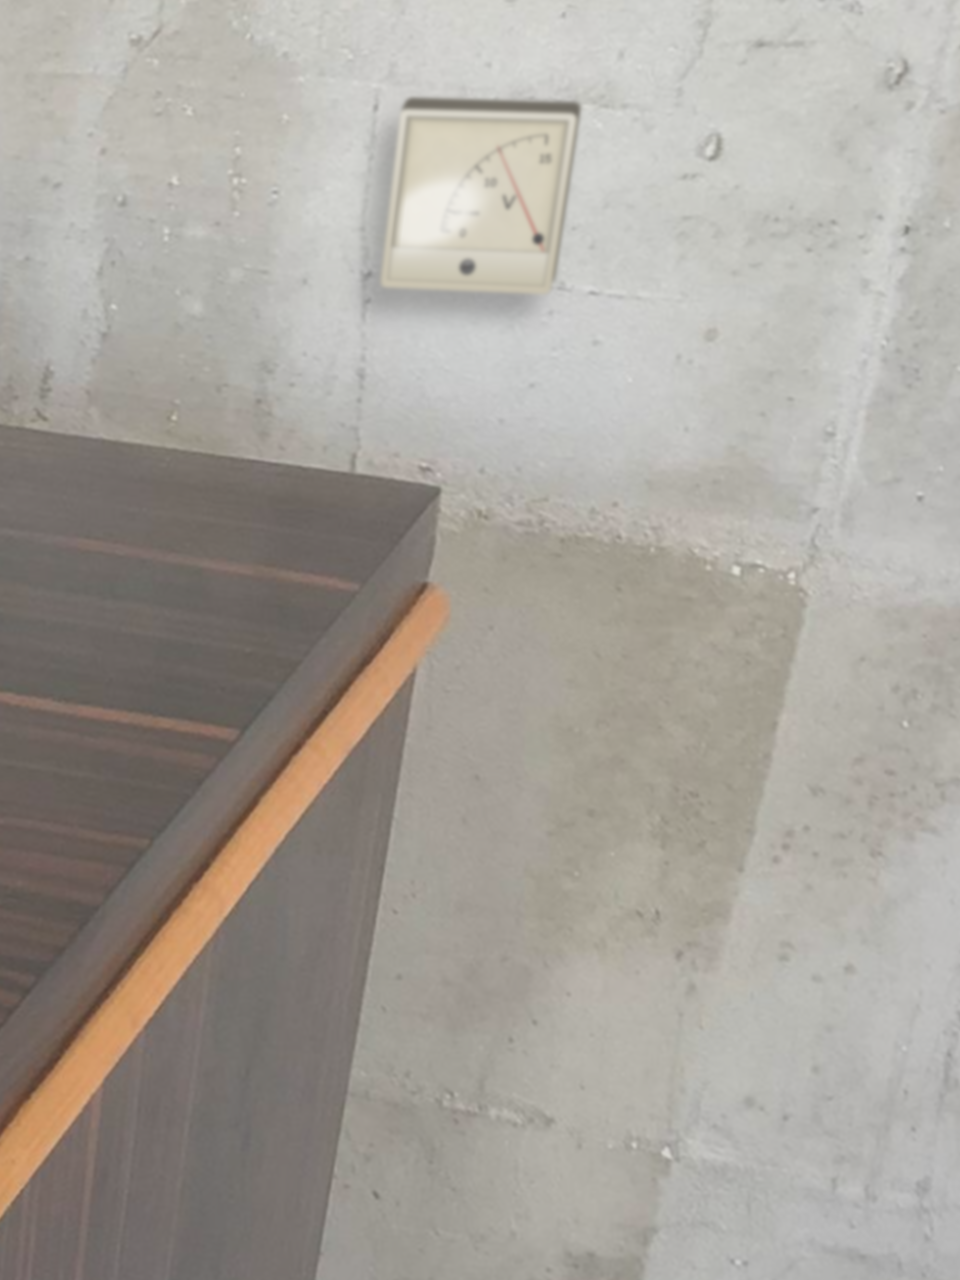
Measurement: 12 V
